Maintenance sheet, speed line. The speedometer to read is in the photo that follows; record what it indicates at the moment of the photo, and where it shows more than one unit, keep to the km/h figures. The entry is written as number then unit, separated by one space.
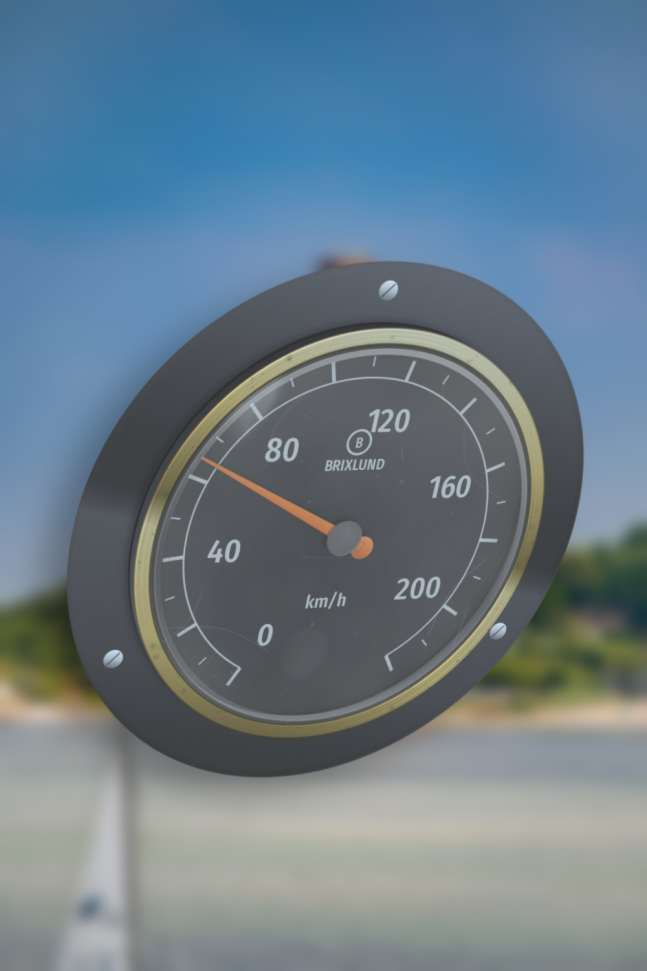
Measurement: 65 km/h
